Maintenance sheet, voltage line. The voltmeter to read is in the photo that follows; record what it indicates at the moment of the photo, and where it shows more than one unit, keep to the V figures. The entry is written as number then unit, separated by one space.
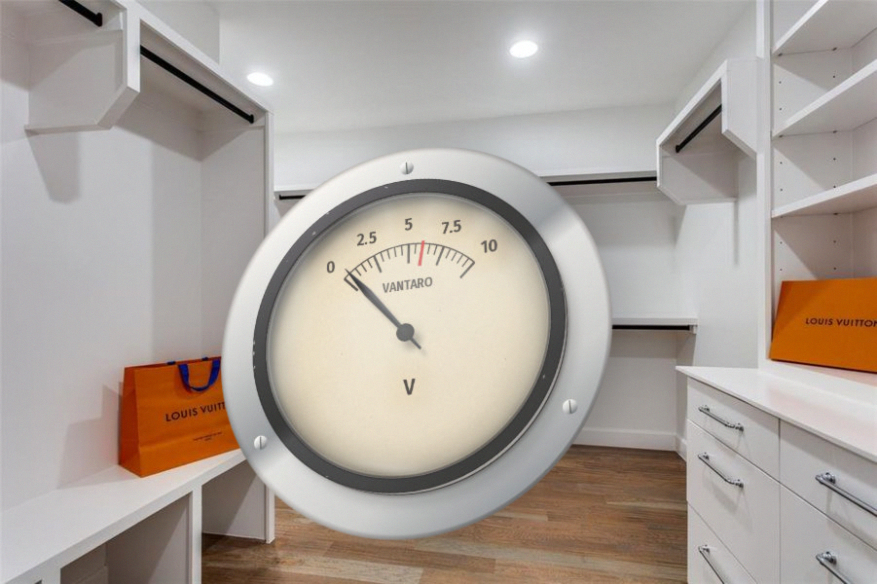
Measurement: 0.5 V
